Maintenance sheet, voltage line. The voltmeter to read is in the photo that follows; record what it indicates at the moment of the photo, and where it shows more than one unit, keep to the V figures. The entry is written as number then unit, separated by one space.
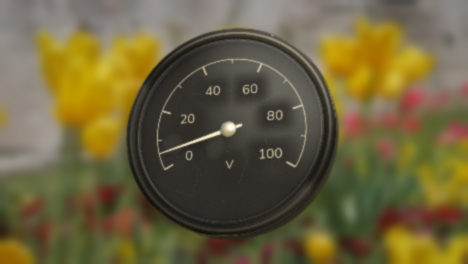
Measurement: 5 V
